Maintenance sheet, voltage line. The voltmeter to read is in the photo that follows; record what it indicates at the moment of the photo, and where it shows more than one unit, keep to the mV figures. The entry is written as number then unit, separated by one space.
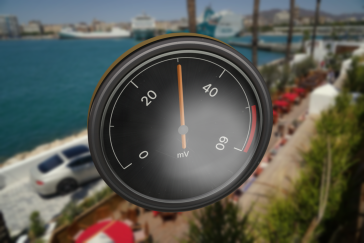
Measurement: 30 mV
